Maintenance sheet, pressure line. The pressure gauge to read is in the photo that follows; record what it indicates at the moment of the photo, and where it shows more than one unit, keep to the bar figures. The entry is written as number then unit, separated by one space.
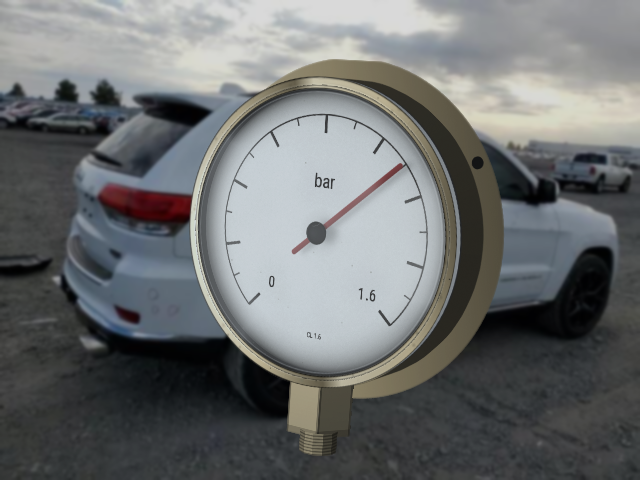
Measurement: 1.1 bar
